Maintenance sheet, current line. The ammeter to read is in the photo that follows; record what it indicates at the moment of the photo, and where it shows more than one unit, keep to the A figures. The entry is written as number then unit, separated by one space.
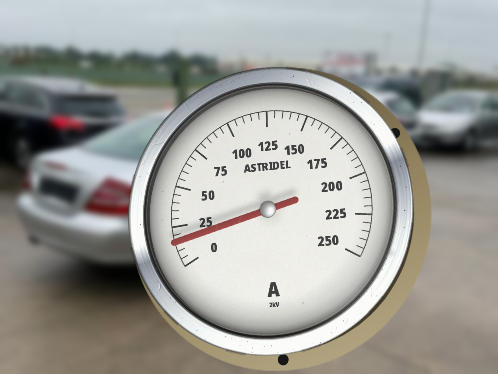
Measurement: 15 A
